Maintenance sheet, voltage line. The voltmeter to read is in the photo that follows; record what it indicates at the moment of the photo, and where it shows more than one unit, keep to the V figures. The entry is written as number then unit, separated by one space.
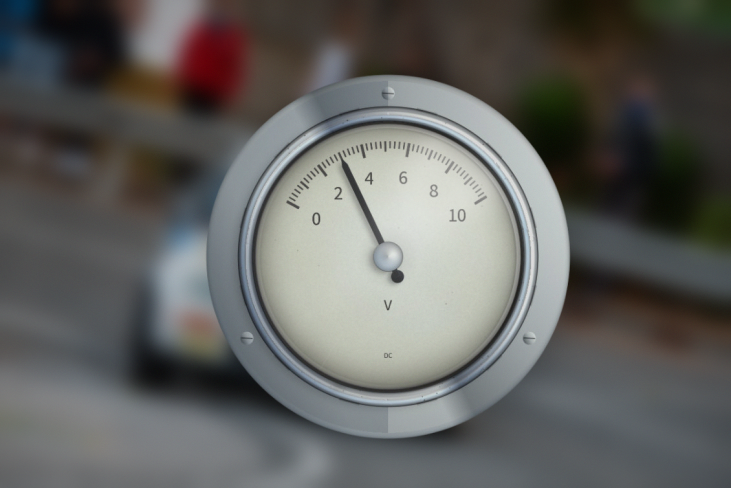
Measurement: 3 V
